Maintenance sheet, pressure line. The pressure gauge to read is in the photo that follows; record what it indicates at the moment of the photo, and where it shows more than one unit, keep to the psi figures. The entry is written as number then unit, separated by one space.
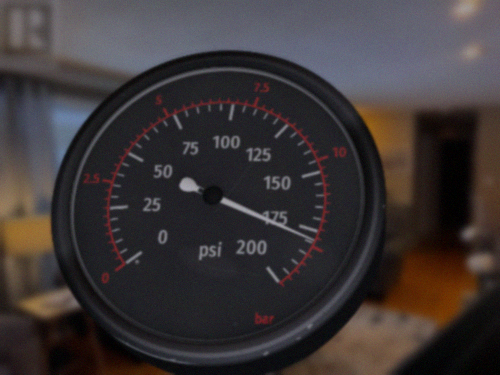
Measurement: 180 psi
